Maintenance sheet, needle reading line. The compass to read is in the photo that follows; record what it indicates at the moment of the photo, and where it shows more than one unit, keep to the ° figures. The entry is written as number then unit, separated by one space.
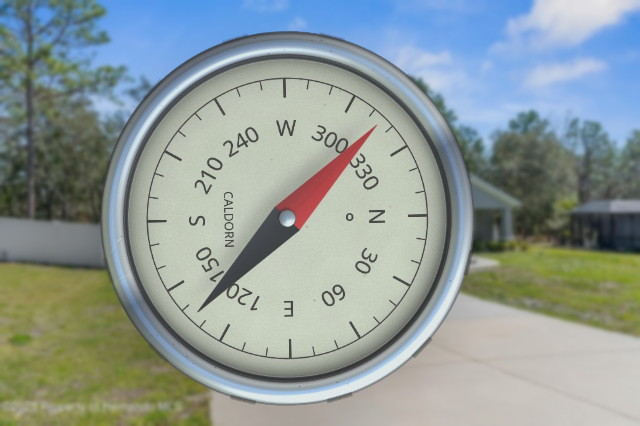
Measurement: 315 °
